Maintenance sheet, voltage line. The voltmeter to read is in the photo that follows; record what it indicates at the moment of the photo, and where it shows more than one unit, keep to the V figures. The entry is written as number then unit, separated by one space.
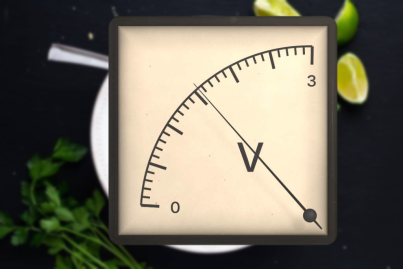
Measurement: 1.55 V
